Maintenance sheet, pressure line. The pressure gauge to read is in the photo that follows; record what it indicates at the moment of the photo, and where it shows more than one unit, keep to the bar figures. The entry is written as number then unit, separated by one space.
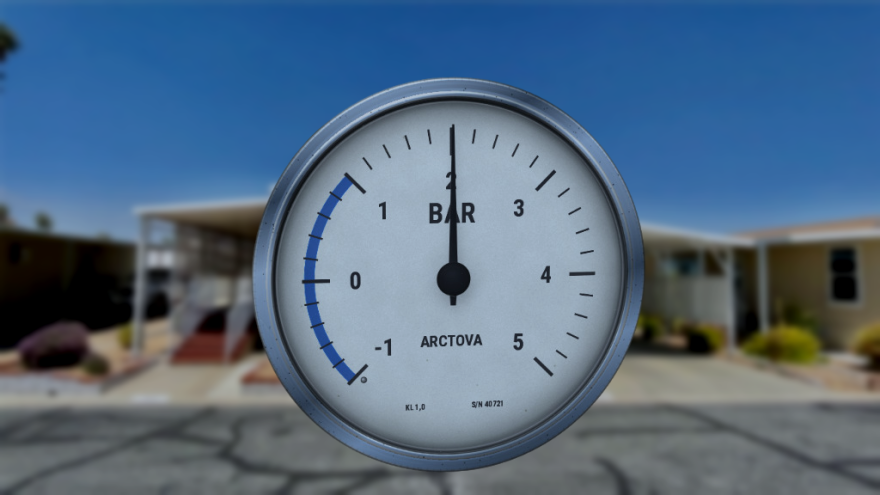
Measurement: 2 bar
